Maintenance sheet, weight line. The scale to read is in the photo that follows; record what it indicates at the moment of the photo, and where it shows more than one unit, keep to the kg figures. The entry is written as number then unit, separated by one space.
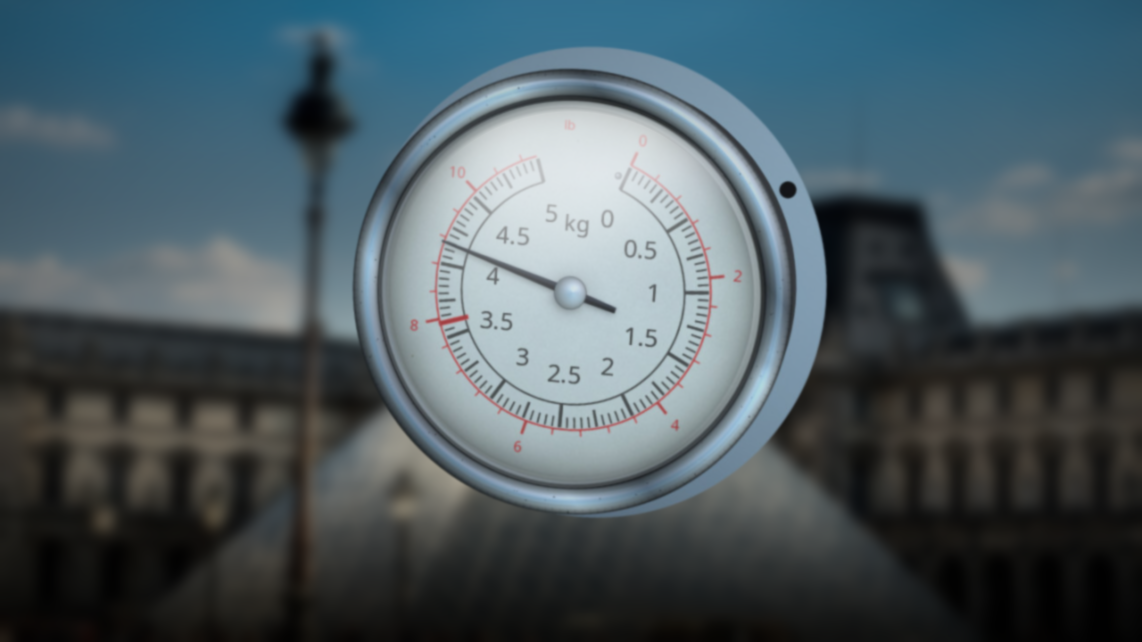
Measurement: 4.15 kg
